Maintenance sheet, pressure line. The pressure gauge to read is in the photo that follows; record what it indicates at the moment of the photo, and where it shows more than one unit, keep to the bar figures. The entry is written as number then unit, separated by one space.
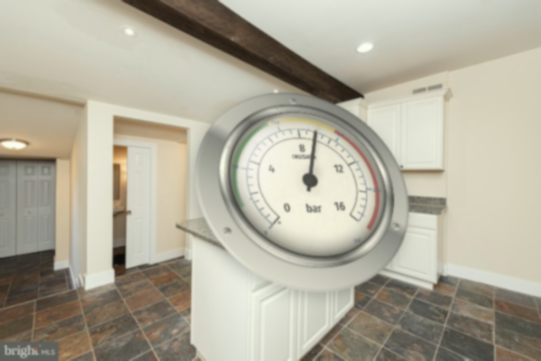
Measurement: 9 bar
